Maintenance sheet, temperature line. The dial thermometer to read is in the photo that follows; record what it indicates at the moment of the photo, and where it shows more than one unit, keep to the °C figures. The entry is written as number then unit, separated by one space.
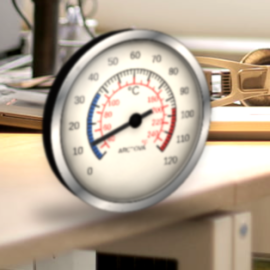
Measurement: 10 °C
